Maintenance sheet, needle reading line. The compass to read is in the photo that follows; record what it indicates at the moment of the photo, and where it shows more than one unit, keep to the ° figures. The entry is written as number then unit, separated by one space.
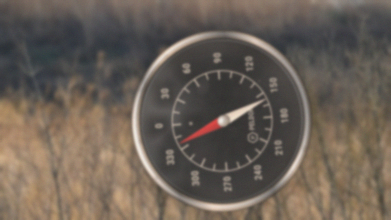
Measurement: 337.5 °
